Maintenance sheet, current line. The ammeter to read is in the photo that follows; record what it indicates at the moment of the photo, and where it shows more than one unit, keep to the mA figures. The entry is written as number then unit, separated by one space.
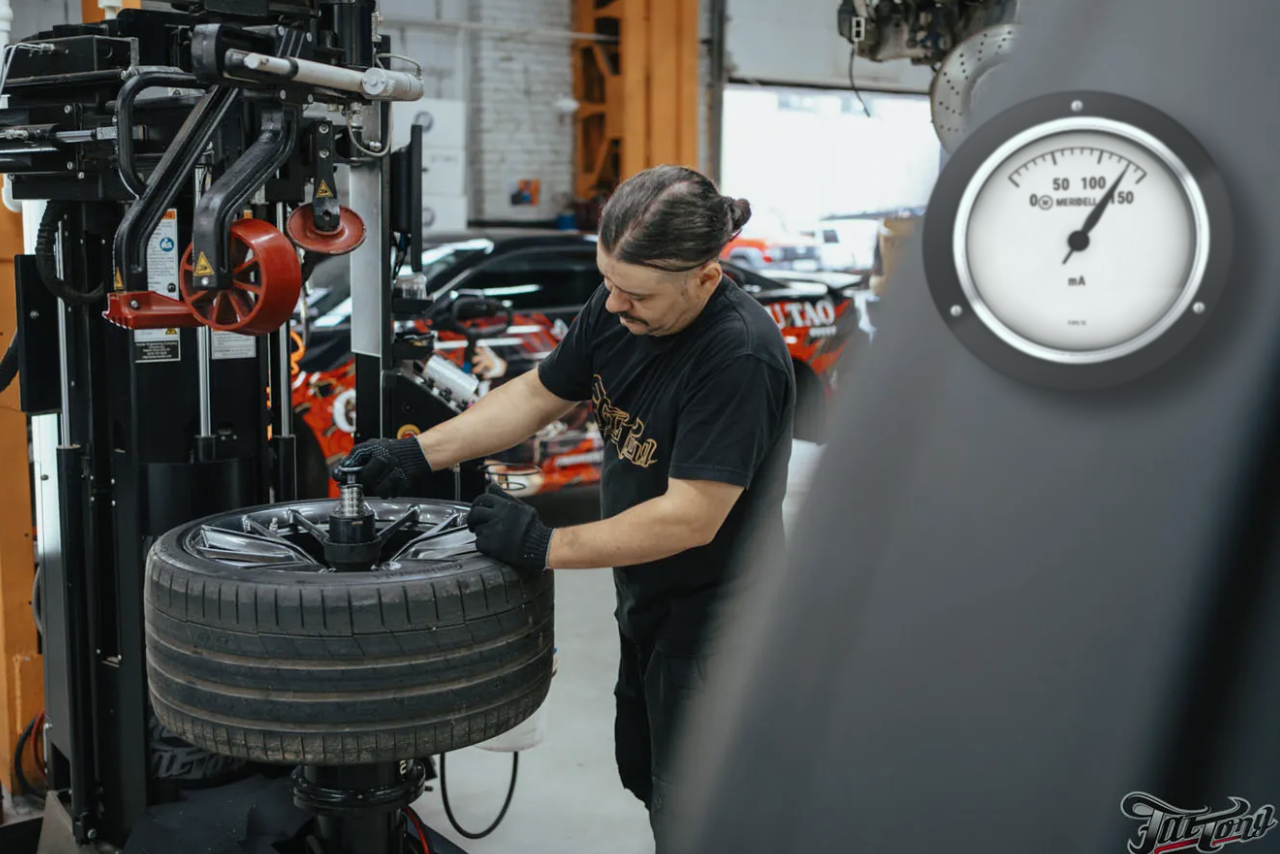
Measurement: 130 mA
